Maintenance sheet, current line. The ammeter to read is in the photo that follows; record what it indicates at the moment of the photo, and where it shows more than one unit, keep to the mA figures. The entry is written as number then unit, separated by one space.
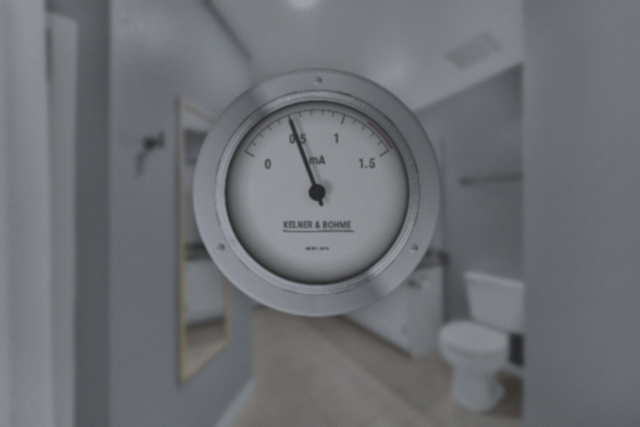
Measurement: 0.5 mA
